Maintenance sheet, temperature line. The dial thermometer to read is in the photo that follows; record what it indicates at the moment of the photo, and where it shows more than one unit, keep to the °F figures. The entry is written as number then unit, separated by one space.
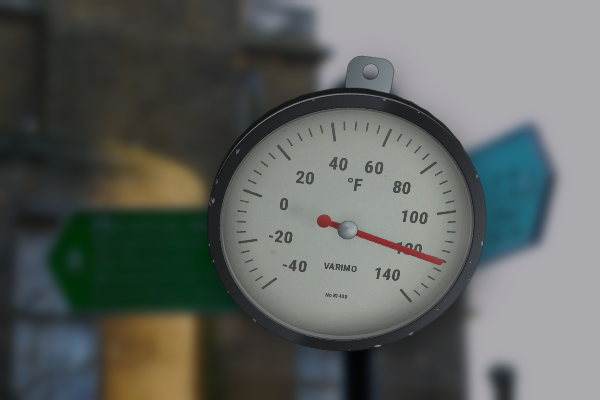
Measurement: 120 °F
